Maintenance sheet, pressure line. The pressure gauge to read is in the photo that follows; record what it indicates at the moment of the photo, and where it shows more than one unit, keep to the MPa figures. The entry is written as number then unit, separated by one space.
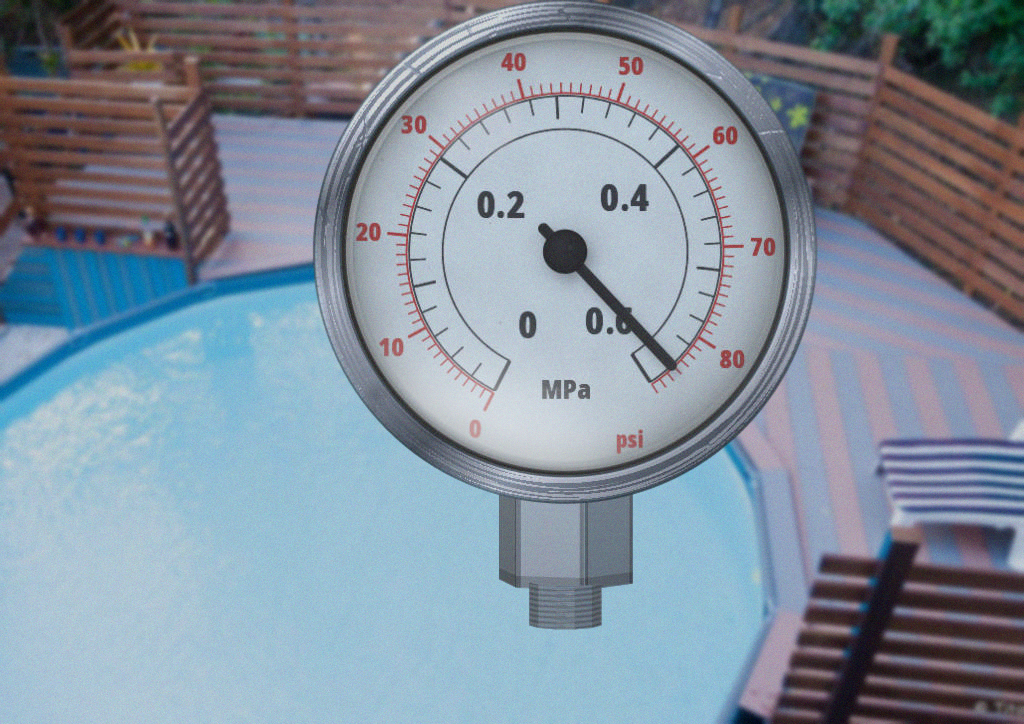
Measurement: 0.58 MPa
